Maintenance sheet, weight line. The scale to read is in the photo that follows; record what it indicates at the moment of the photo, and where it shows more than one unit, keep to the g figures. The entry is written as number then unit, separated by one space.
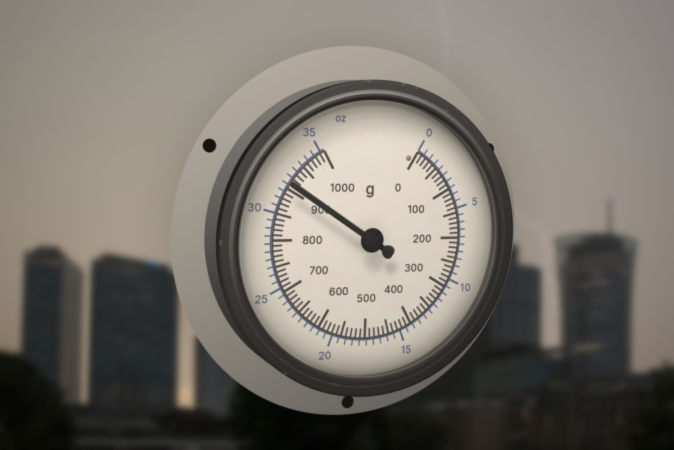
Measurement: 910 g
